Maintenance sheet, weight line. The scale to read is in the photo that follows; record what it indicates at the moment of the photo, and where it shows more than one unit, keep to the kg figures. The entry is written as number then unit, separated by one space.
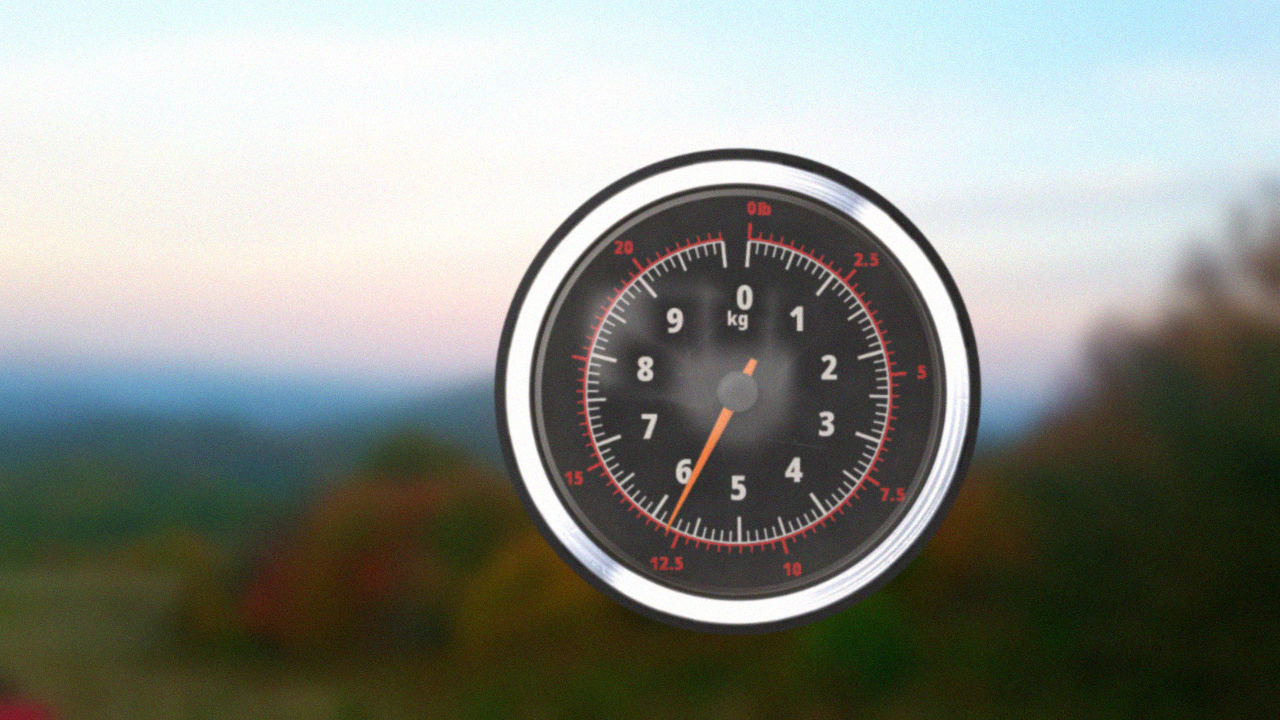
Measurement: 5.8 kg
